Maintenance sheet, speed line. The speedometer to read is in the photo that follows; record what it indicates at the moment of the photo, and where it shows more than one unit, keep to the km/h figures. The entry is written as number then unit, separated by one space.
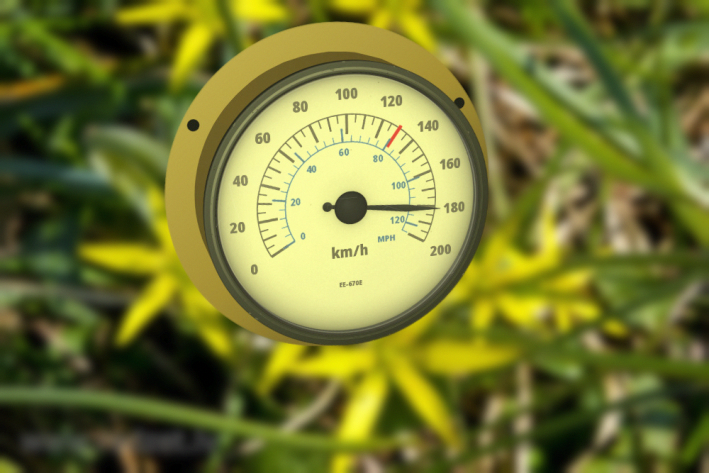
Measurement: 180 km/h
